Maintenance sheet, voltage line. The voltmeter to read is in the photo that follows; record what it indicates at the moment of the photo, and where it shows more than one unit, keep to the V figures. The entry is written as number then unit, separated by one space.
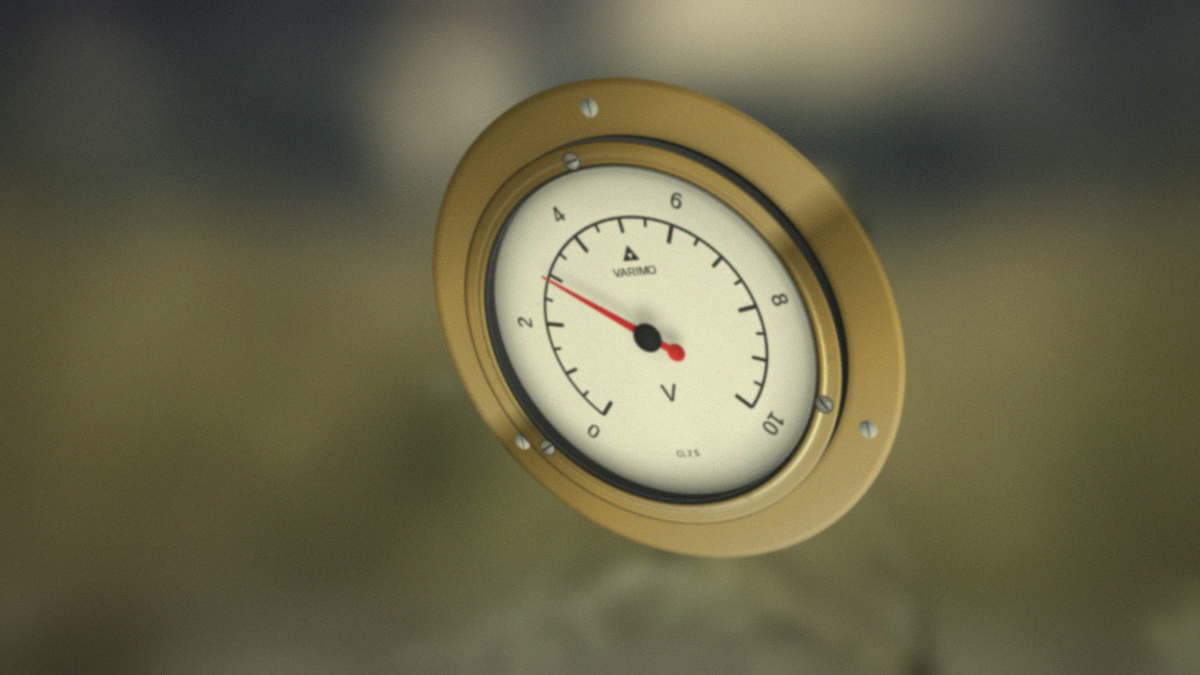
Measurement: 3 V
